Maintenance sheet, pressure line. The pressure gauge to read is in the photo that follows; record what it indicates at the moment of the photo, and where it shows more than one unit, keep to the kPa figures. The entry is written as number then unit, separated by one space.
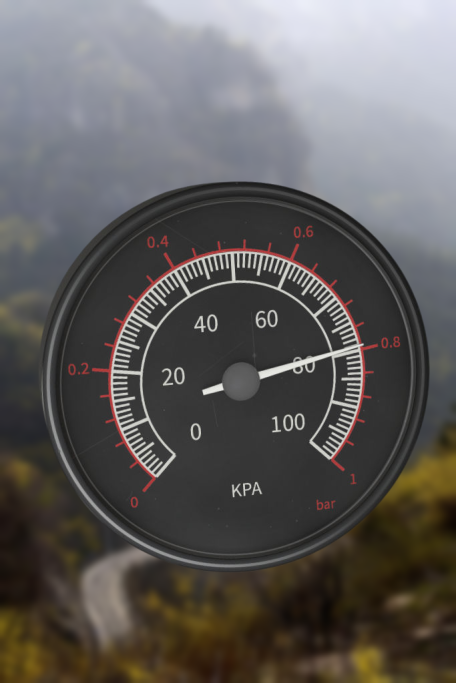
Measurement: 79 kPa
